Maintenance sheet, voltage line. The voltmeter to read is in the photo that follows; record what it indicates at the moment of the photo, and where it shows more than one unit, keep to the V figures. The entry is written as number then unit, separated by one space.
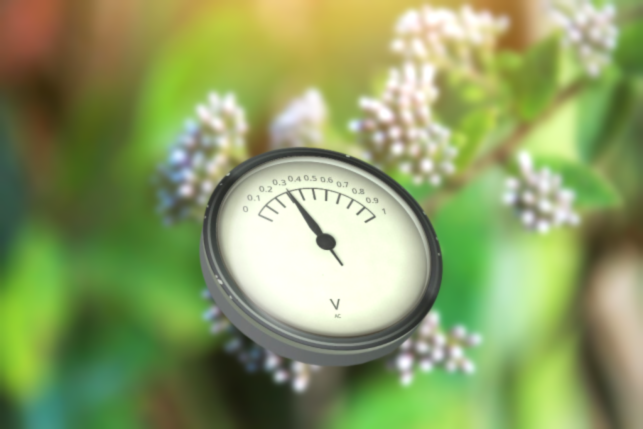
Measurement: 0.3 V
